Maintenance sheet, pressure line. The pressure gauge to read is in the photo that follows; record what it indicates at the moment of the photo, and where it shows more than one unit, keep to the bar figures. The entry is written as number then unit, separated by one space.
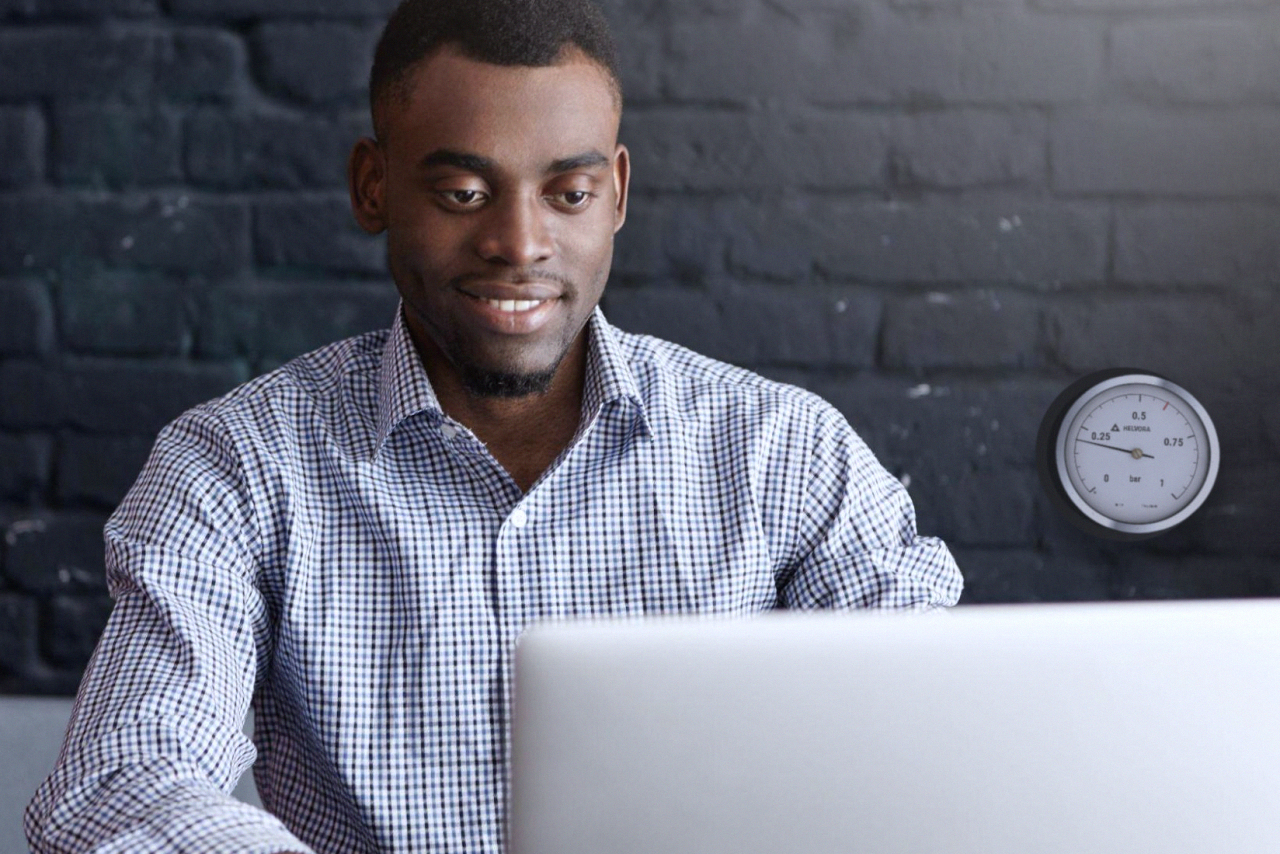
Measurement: 0.2 bar
